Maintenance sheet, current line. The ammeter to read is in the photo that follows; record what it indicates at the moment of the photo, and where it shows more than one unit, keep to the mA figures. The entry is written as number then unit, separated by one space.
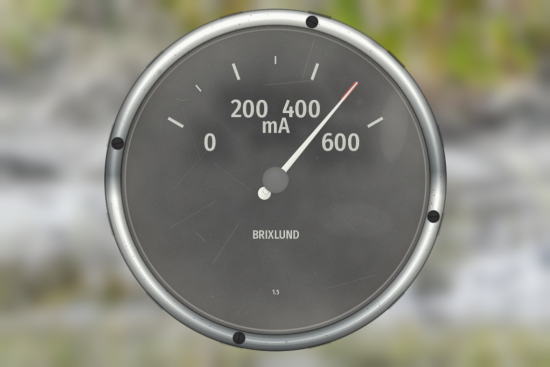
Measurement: 500 mA
